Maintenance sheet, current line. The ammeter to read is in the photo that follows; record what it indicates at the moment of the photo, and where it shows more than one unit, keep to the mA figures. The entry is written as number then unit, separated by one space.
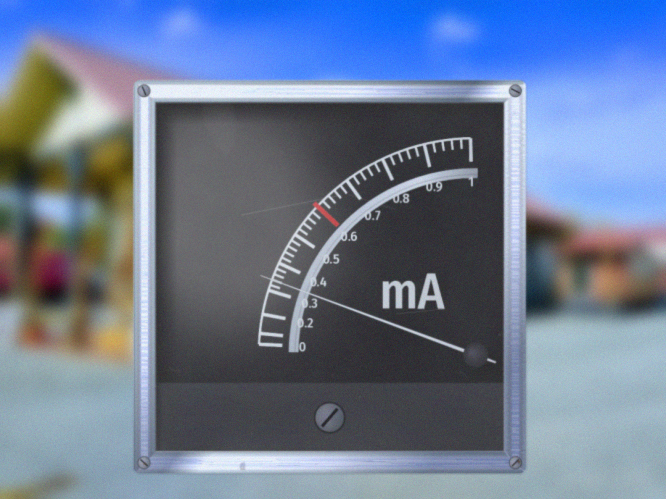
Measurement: 0.34 mA
